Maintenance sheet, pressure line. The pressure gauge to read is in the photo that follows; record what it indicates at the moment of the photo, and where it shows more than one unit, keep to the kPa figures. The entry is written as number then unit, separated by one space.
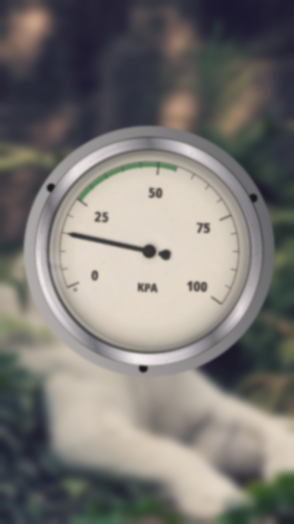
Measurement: 15 kPa
